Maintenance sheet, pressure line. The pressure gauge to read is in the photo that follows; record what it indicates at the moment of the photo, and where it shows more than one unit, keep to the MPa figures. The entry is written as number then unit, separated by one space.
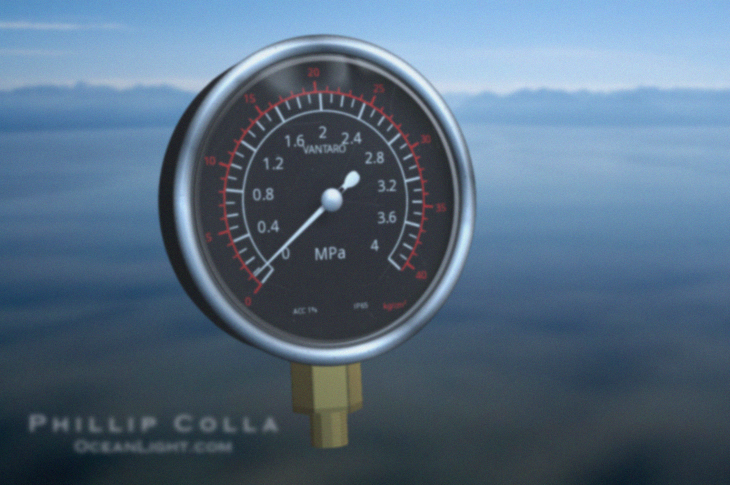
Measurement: 0.1 MPa
